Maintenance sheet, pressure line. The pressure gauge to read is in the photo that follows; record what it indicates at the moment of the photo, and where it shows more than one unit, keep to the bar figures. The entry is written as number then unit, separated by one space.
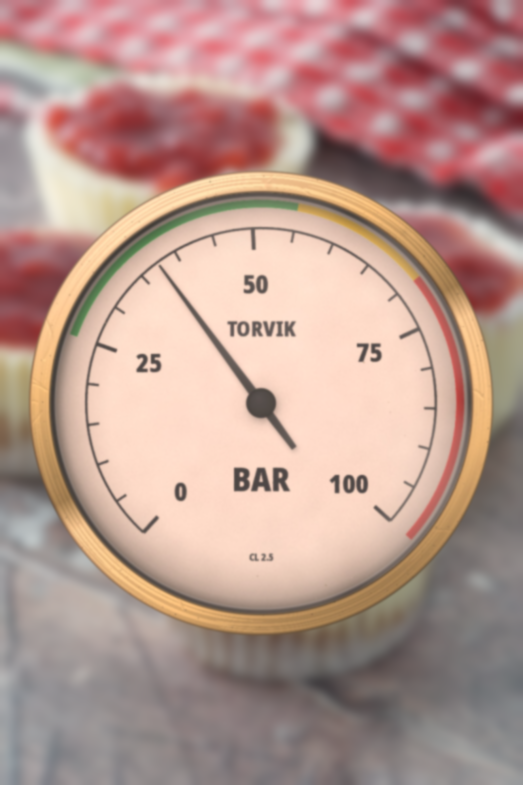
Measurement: 37.5 bar
